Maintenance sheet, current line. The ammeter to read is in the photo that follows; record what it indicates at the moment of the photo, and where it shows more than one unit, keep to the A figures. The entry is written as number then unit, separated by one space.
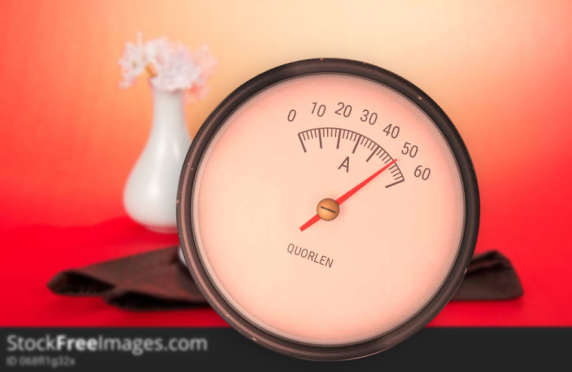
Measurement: 50 A
